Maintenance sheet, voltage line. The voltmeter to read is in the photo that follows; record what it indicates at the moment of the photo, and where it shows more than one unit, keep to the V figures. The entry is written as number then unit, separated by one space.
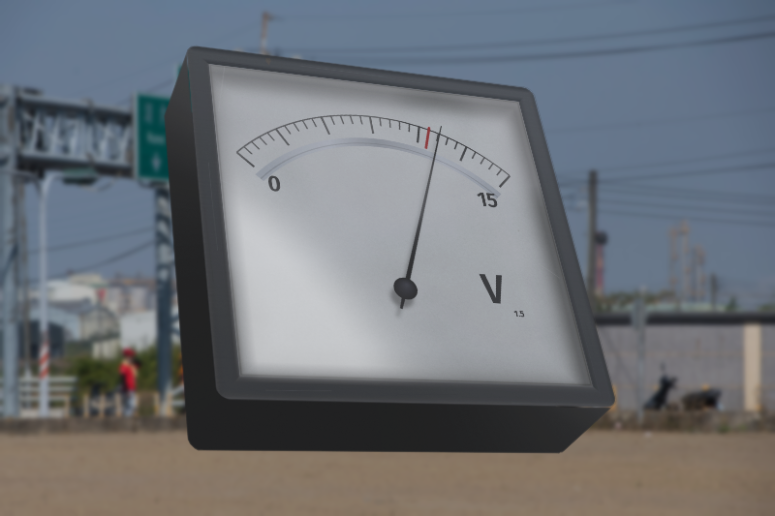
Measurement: 11 V
